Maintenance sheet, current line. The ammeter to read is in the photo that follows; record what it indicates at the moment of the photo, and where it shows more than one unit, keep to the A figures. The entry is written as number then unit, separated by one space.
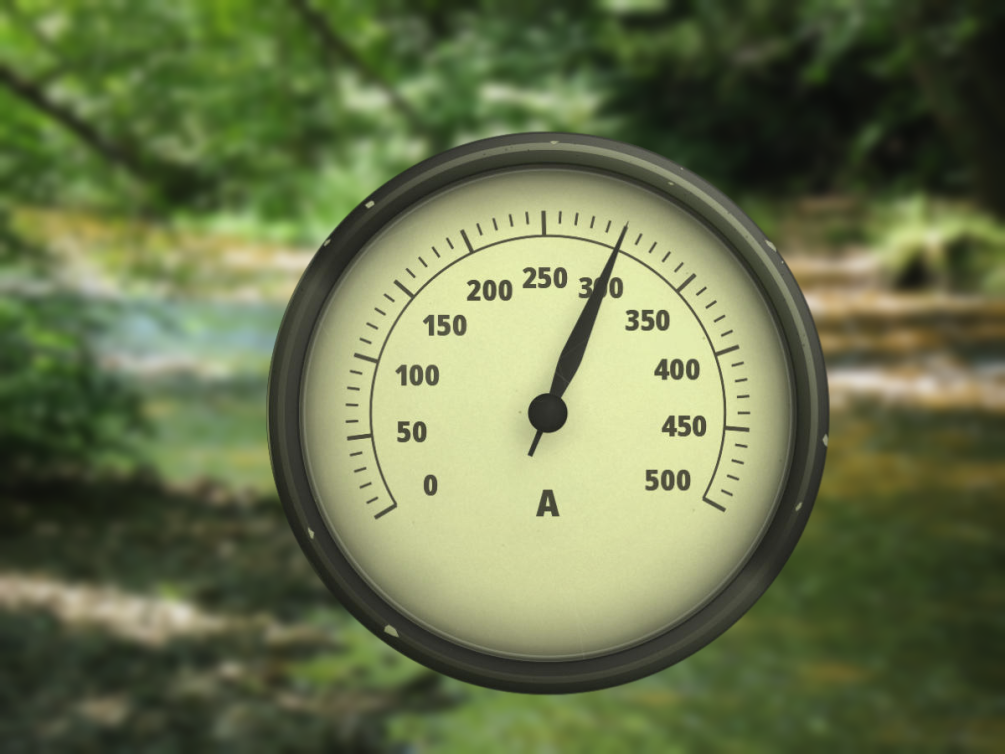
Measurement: 300 A
